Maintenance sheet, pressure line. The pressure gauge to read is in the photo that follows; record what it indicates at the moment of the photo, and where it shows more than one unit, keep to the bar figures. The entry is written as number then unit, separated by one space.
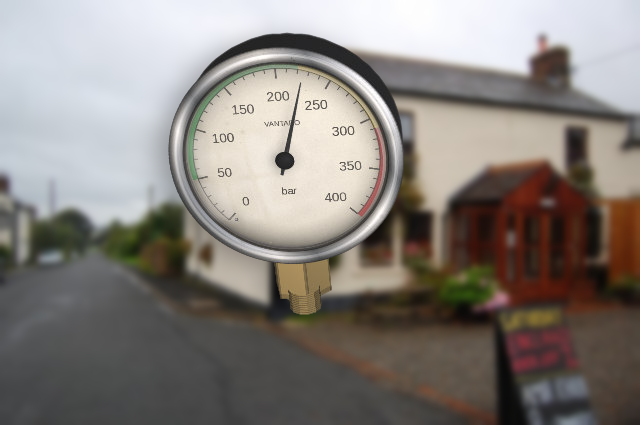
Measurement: 225 bar
